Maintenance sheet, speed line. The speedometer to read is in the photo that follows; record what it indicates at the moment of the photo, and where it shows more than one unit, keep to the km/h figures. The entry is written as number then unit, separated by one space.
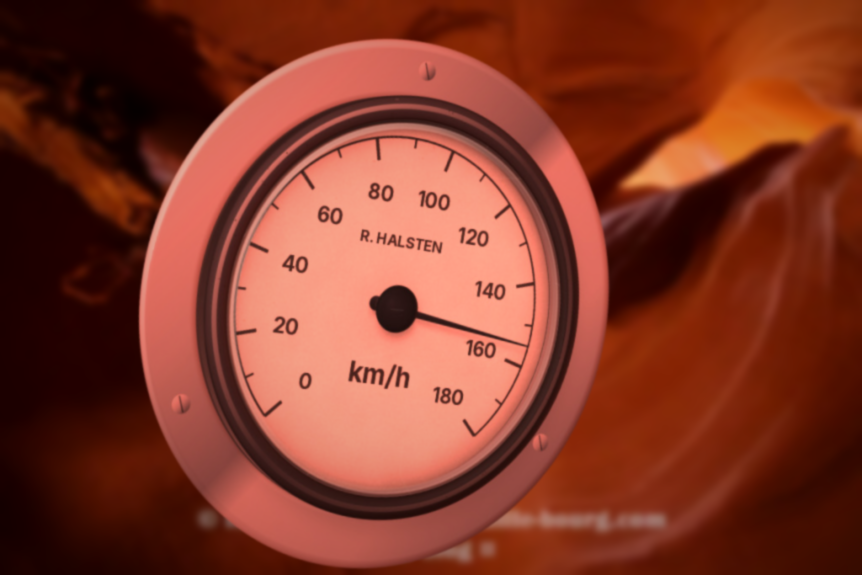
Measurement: 155 km/h
